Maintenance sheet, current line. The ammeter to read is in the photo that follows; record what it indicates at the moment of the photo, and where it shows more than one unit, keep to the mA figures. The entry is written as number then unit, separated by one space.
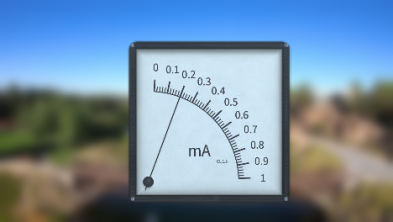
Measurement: 0.2 mA
